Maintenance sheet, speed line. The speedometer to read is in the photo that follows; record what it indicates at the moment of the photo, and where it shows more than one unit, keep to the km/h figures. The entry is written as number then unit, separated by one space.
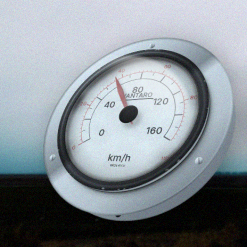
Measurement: 60 km/h
